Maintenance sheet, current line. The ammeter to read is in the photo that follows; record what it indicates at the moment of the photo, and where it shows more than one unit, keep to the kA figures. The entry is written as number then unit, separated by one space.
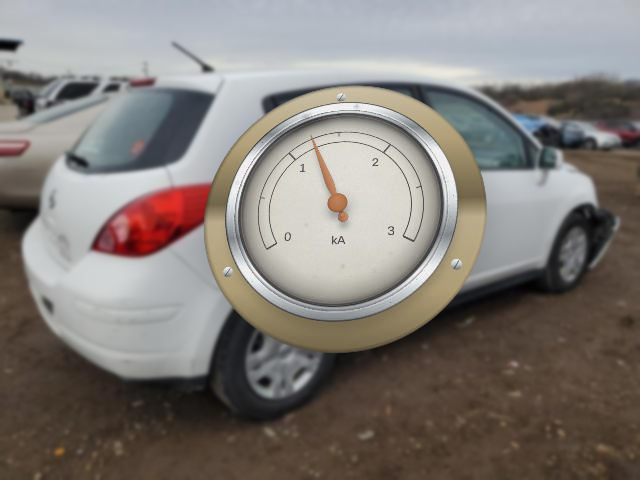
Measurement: 1.25 kA
